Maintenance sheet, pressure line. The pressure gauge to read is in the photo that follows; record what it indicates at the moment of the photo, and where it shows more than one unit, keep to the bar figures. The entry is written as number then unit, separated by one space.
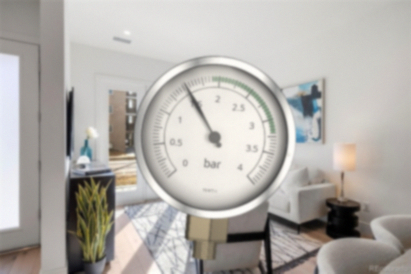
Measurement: 1.5 bar
